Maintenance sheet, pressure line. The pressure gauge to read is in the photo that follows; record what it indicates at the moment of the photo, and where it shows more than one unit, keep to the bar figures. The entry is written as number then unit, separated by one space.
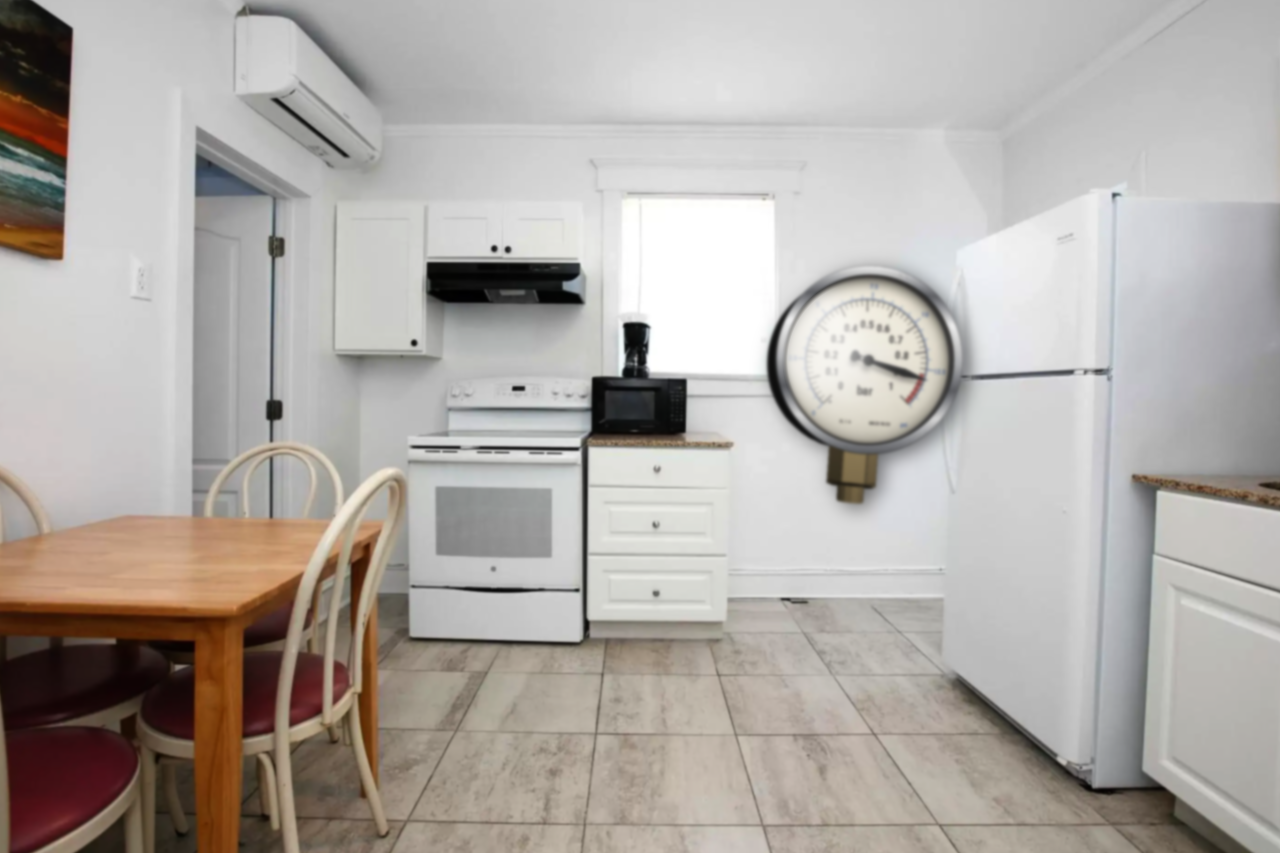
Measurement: 0.9 bar
